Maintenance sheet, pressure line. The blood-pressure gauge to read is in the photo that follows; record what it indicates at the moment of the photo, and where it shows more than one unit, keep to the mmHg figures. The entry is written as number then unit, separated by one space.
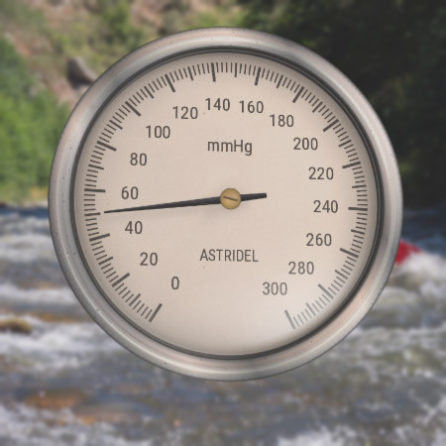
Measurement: 50 mmHg
